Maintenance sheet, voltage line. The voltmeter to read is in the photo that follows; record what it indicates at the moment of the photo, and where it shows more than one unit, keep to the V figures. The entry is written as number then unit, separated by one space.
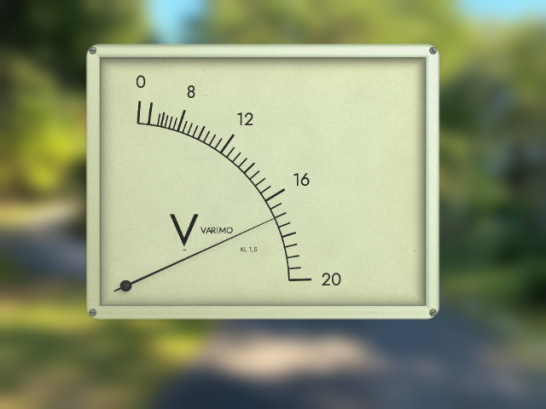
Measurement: 17 V
